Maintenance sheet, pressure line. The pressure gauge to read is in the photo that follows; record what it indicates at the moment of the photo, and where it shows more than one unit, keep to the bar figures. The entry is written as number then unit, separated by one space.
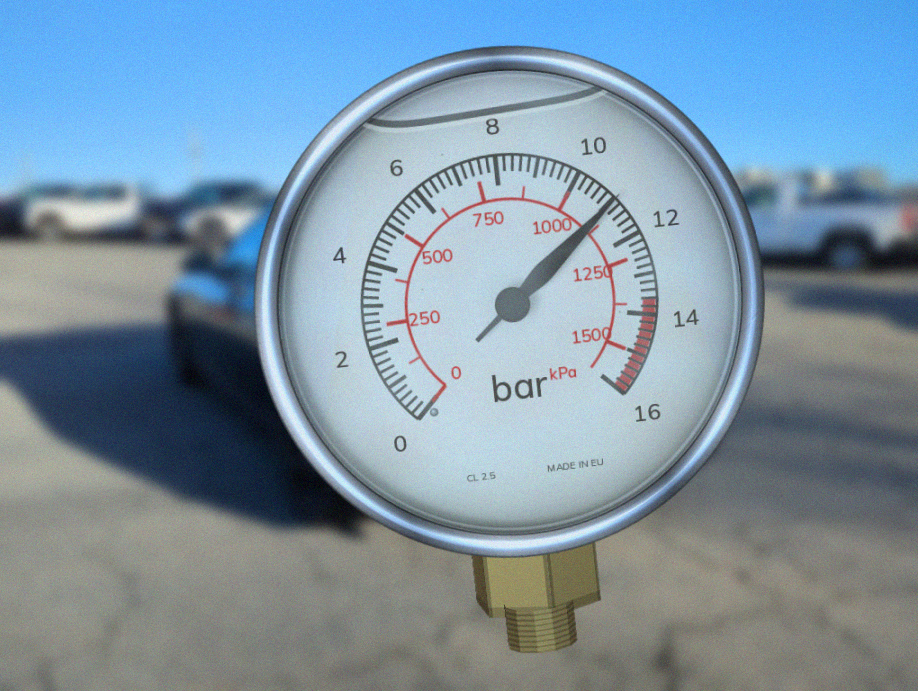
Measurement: 11 bar
